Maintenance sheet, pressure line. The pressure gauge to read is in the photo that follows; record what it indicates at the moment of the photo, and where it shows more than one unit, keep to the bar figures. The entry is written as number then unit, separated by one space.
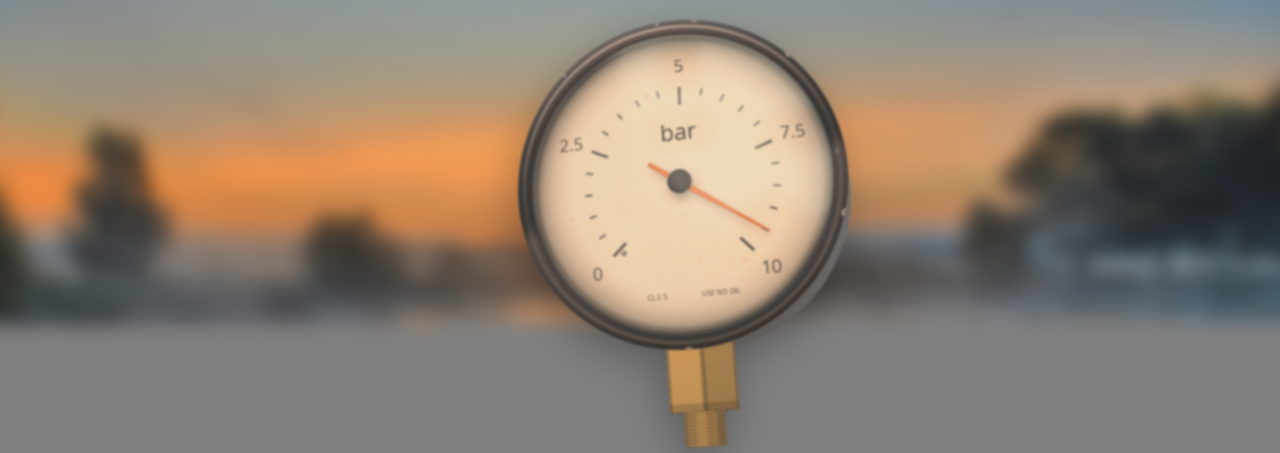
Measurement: 9.5 bar
